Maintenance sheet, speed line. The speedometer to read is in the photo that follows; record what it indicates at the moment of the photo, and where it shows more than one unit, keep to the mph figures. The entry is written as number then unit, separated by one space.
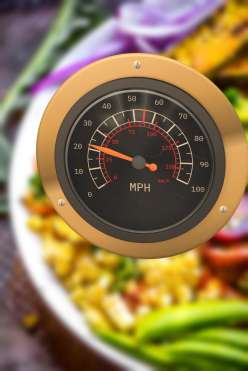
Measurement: 22.5 mph
